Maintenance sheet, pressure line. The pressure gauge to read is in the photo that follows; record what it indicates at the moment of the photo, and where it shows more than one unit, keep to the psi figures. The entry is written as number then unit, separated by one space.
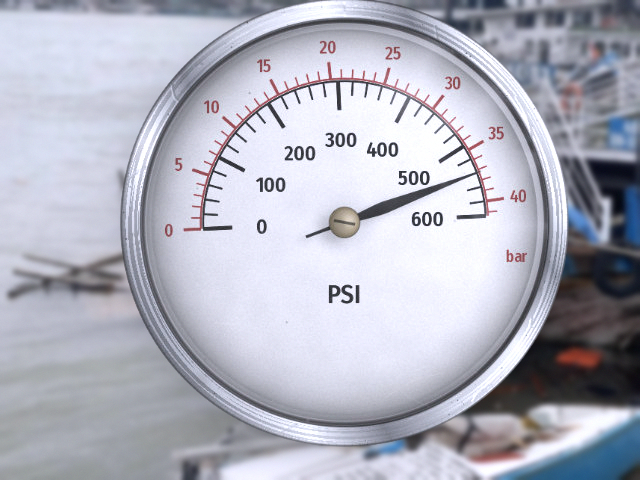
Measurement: 540 psi
